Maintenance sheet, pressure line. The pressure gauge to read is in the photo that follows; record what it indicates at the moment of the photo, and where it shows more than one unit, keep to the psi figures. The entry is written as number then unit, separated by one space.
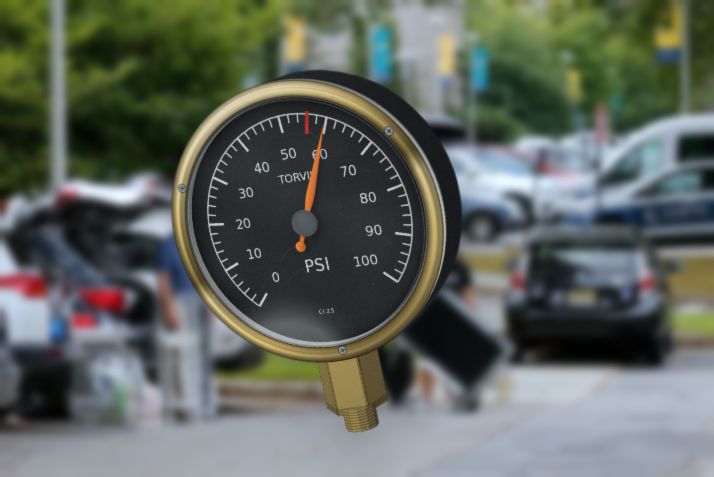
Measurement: 60 psi
